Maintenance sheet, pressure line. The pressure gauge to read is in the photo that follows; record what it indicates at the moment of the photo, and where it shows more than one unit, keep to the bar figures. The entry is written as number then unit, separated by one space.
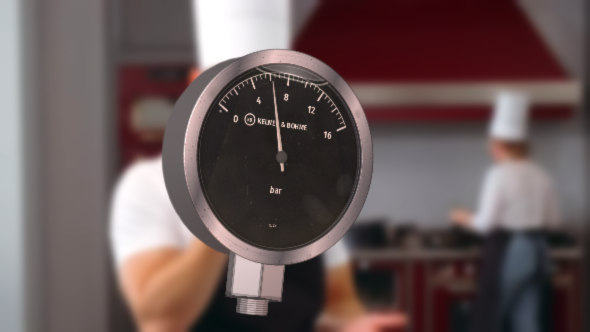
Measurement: 6 bar
